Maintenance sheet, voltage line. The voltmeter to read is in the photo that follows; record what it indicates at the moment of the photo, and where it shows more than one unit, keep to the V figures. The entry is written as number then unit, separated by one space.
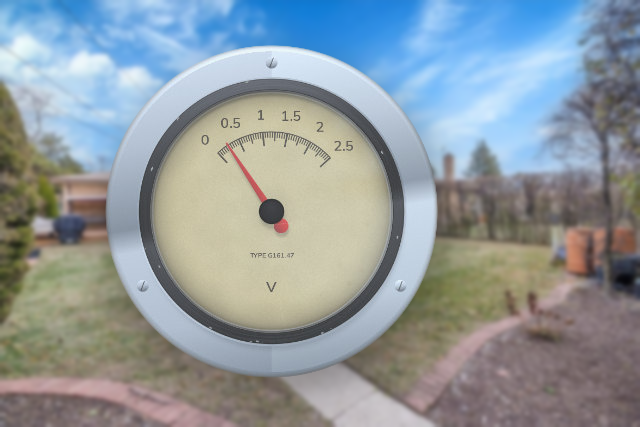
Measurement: 0.25 V
